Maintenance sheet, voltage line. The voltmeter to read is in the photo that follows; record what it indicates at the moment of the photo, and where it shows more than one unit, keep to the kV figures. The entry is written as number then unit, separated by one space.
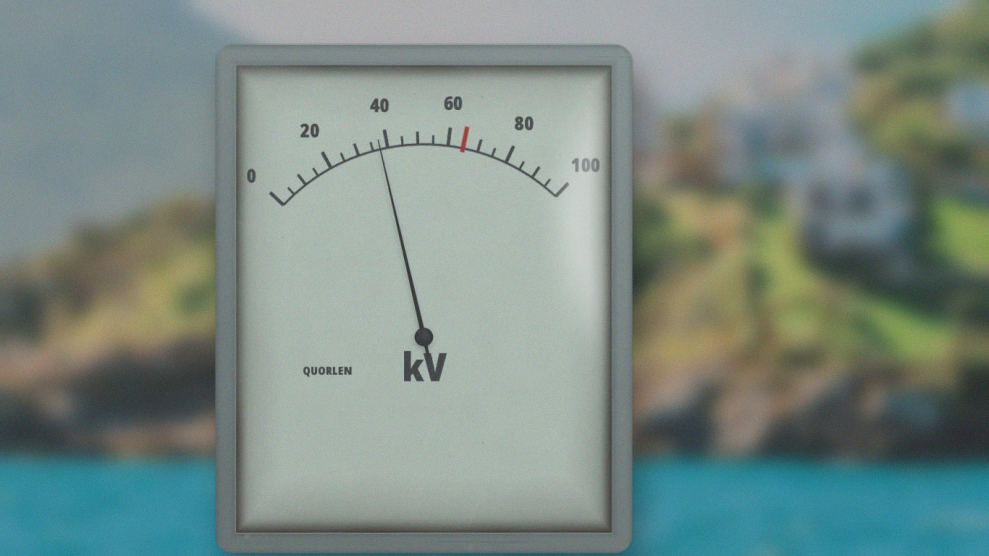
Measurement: 37.5 kV
